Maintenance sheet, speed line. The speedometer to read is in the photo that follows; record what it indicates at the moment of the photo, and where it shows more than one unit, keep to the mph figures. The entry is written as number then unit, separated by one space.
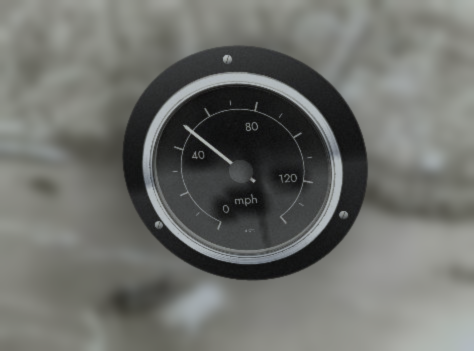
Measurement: 50 mph
